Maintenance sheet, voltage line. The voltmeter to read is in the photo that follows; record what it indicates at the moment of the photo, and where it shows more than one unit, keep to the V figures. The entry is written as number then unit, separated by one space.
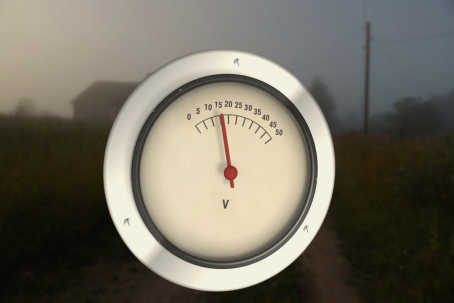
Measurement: 15 V
